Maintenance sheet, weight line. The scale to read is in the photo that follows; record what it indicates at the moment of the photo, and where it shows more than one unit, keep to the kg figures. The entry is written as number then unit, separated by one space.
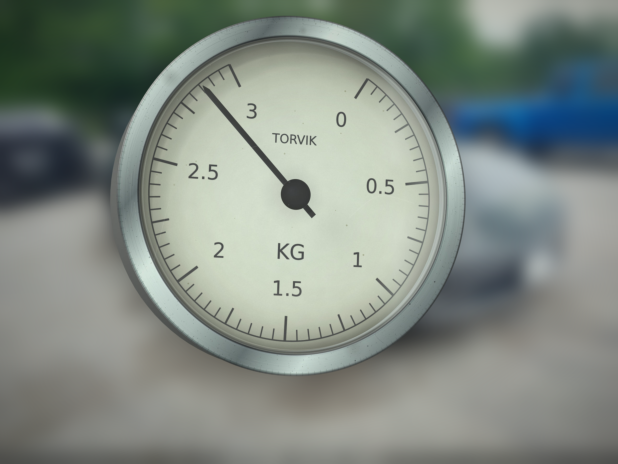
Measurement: 2.85 kg
